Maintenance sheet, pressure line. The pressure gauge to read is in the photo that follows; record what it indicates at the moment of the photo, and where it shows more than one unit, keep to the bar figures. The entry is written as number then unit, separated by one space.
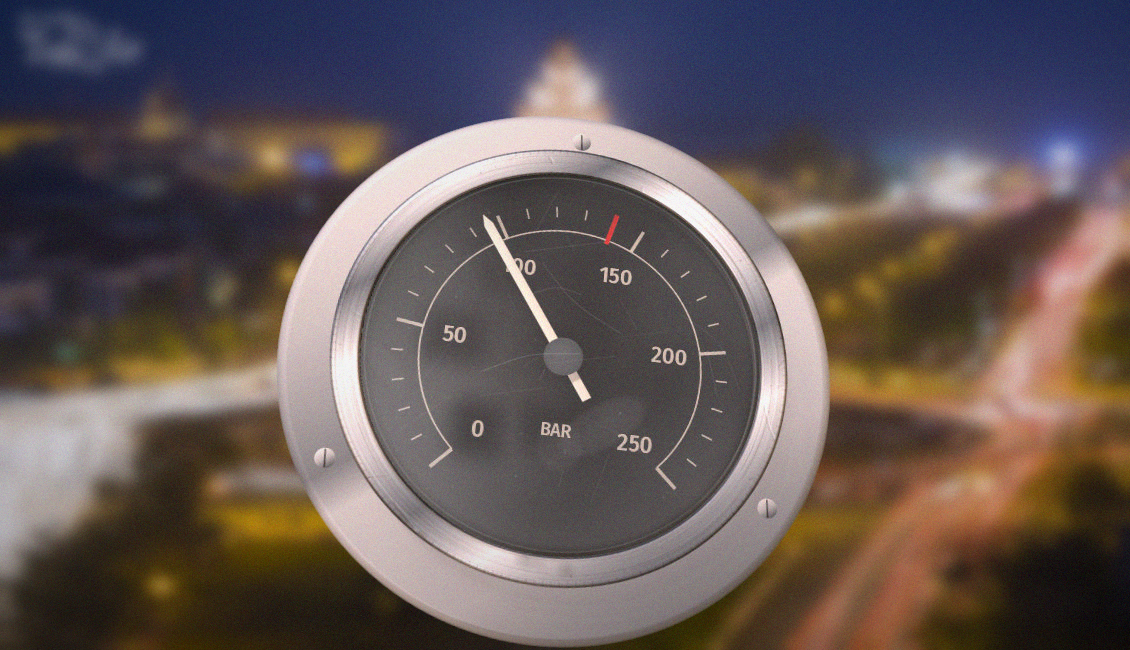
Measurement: 95 bar
